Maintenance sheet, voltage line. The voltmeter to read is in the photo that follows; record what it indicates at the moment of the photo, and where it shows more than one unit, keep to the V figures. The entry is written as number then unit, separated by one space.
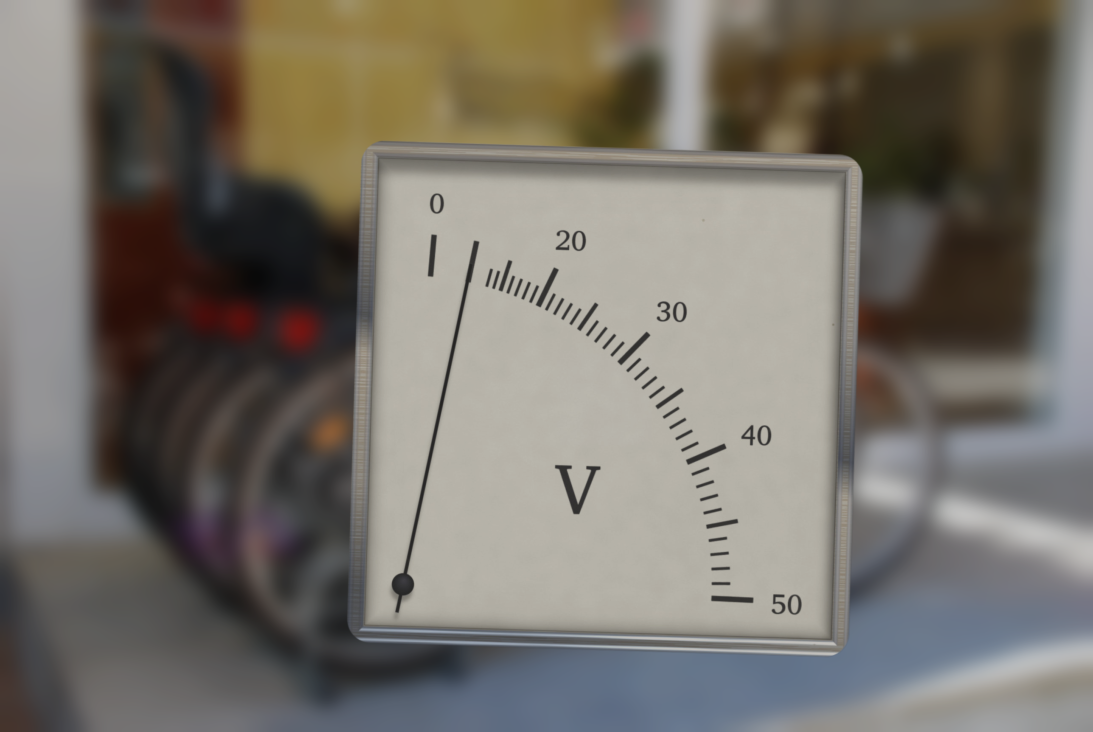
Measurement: 10 V
